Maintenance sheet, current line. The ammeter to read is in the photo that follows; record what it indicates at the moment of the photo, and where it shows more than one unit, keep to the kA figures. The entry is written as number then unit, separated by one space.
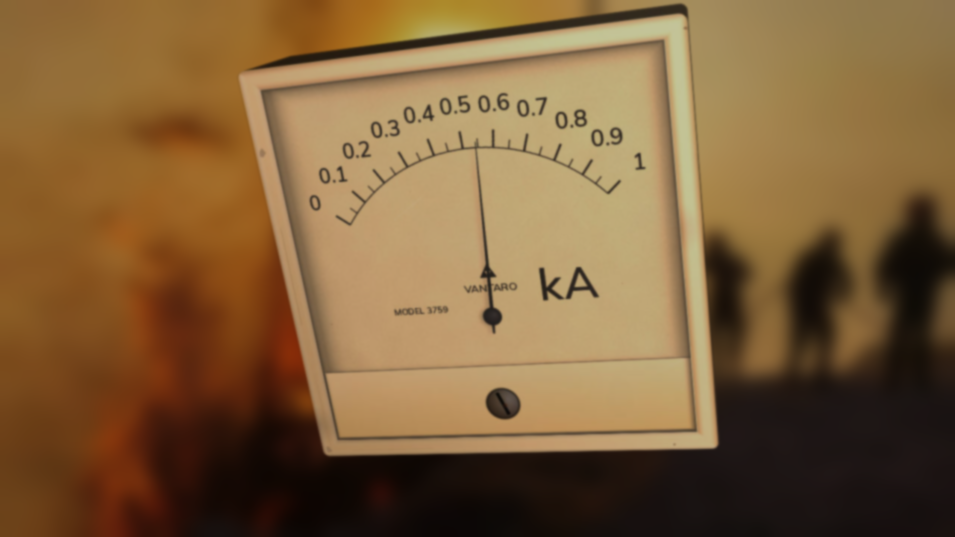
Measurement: 0.55 kA
